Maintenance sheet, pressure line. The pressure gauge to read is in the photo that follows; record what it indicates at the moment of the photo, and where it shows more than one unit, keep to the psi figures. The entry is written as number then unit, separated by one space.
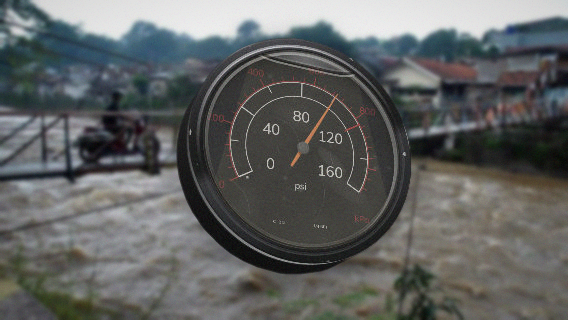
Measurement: 100 psi
